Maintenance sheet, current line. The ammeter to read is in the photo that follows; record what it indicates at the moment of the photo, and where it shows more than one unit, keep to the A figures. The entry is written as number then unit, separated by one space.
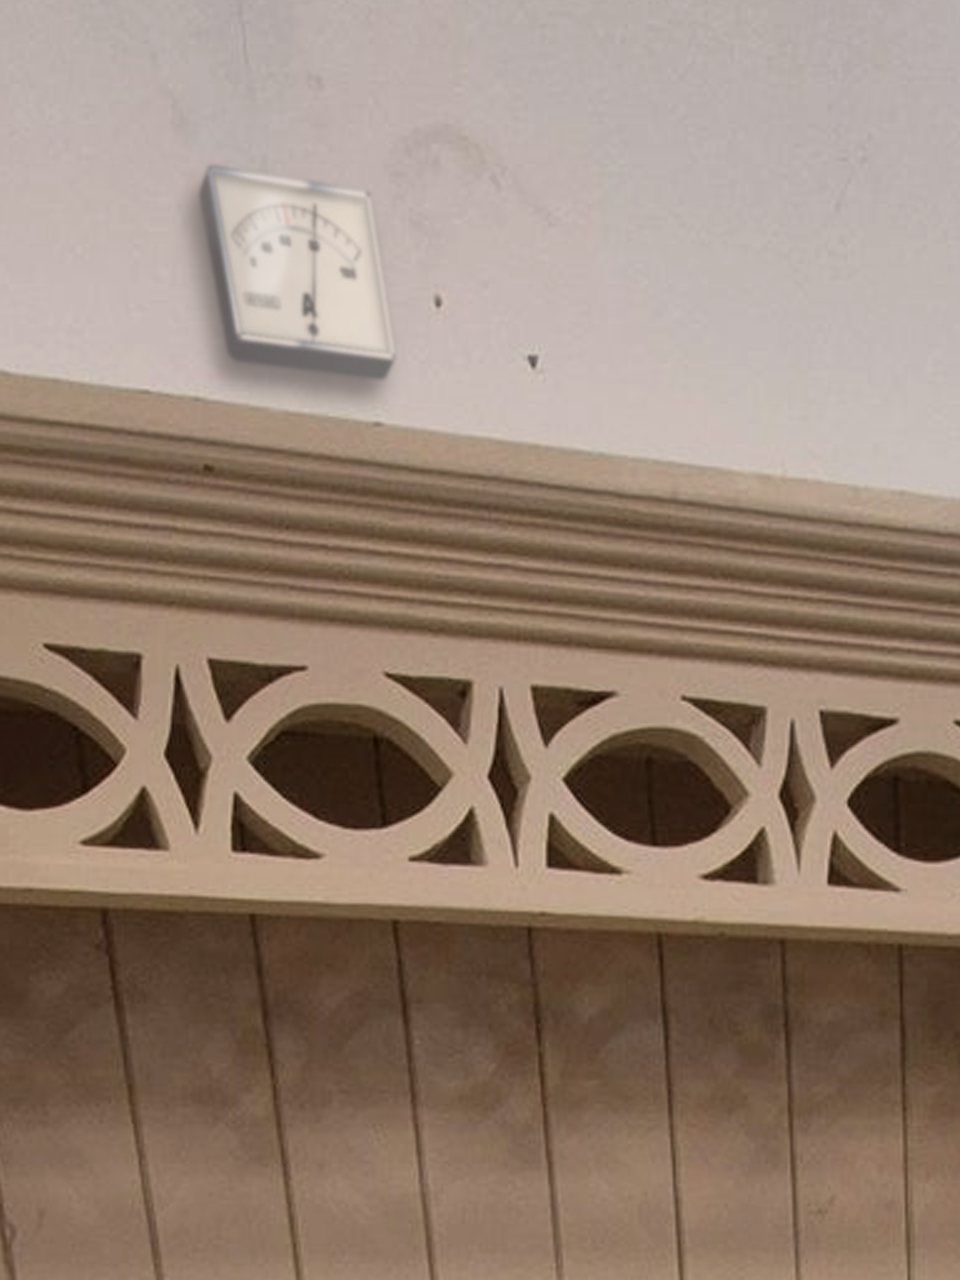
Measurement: 80 A
